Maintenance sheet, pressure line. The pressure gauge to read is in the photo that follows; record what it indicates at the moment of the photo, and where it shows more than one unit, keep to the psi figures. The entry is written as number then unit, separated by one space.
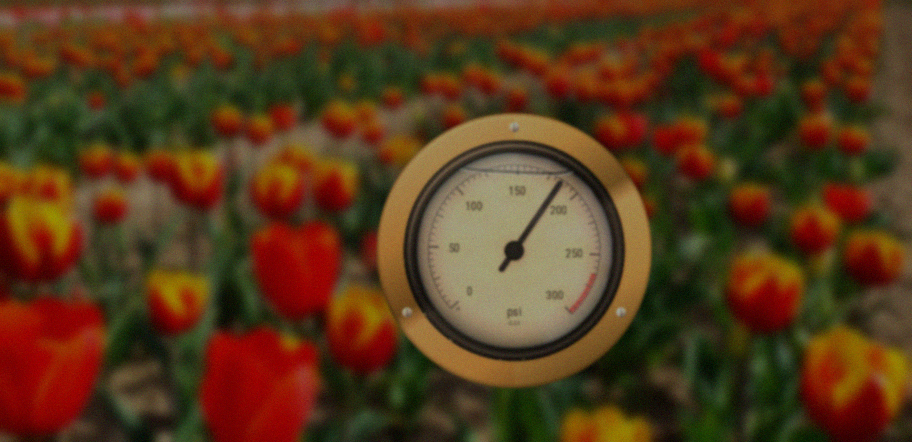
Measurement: 185 psi
